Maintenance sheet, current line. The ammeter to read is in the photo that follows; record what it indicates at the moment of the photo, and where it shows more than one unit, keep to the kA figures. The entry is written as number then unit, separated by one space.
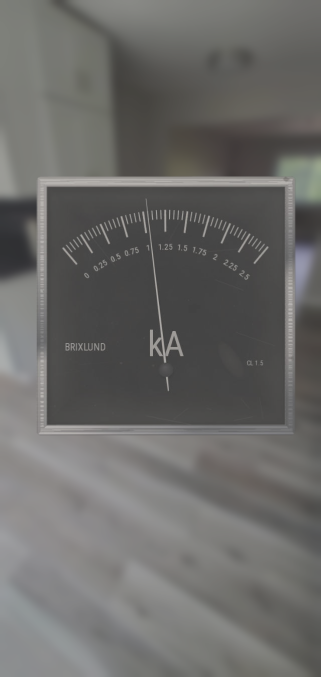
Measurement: 1.05 kA
